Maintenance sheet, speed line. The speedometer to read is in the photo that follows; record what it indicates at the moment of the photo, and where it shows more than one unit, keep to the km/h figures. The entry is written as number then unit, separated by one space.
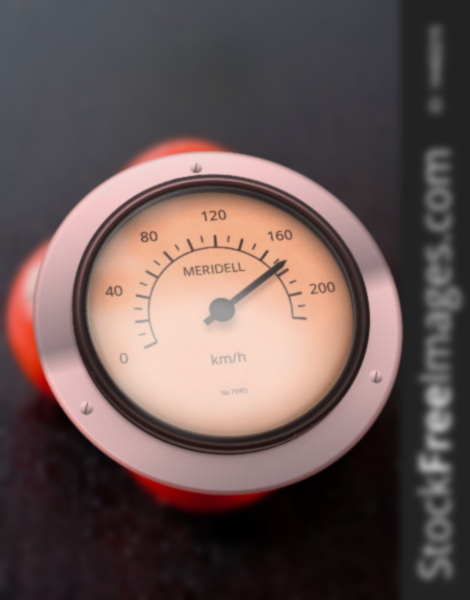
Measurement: 175 km/h
